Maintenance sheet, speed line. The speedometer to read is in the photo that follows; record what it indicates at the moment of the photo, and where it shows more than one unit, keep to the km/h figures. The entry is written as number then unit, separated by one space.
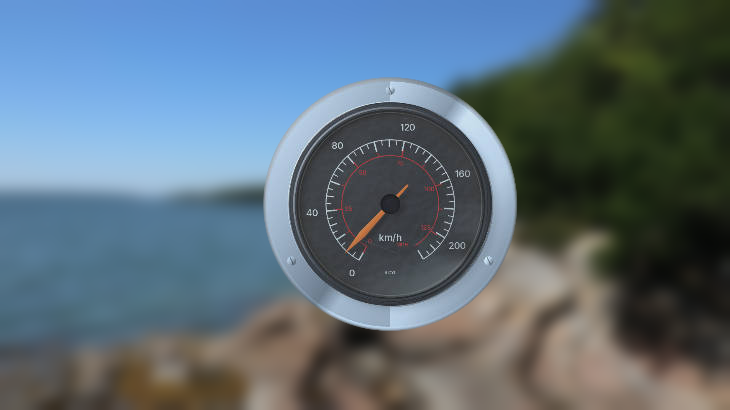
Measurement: 10 km/h
